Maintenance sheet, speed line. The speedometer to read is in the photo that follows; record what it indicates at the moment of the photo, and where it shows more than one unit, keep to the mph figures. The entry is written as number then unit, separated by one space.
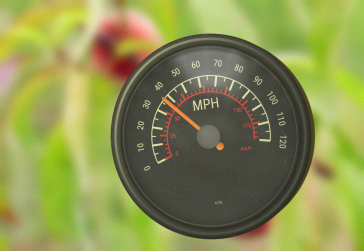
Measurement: 37.5 mph
